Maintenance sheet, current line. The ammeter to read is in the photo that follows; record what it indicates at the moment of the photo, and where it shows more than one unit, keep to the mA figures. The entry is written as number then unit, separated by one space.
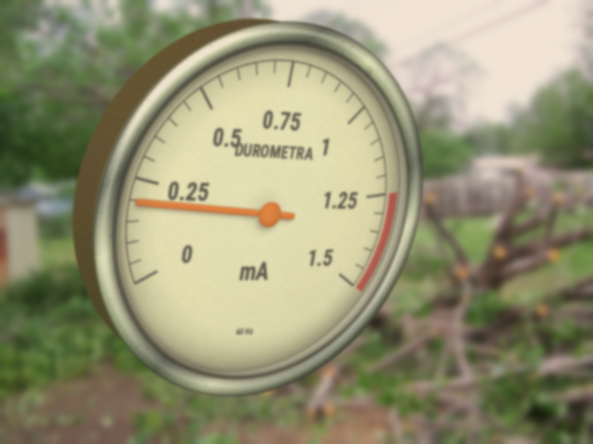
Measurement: 0.2 mA
